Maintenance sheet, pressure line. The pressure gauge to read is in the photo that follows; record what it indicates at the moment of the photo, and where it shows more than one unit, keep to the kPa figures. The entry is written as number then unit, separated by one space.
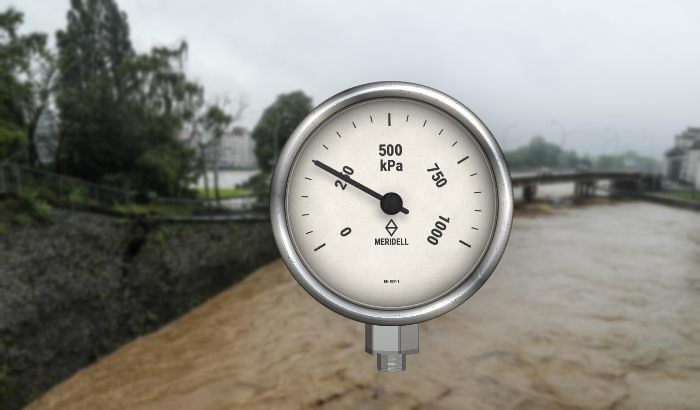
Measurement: 250 kPa
